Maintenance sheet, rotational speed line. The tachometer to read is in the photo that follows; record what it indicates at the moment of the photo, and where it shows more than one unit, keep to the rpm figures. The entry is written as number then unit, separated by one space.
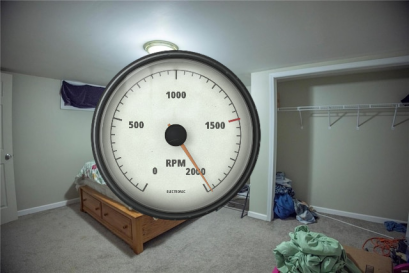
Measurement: 1975 rpm
